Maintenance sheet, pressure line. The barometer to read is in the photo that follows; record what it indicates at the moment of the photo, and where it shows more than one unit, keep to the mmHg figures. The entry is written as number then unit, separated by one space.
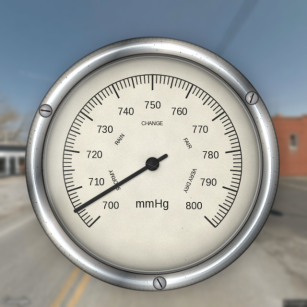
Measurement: 705 mmHg
